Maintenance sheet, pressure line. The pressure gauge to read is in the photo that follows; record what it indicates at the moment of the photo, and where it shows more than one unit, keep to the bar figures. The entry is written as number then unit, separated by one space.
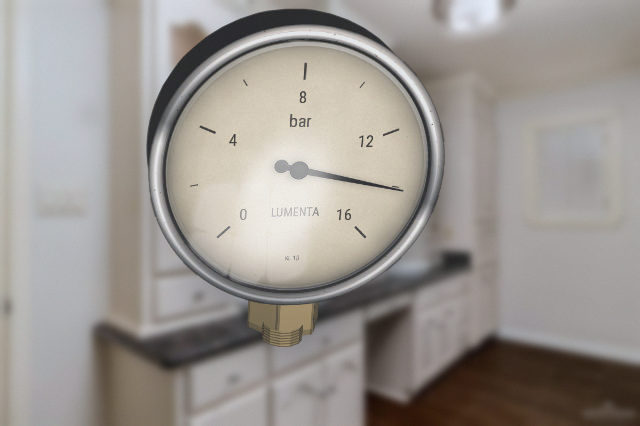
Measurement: 14 bar
